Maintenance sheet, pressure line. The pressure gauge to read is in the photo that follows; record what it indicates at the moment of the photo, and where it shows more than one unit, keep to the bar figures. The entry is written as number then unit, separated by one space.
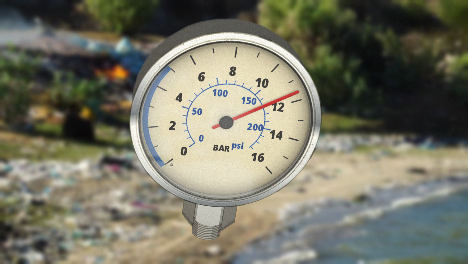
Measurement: 11.5 bar
